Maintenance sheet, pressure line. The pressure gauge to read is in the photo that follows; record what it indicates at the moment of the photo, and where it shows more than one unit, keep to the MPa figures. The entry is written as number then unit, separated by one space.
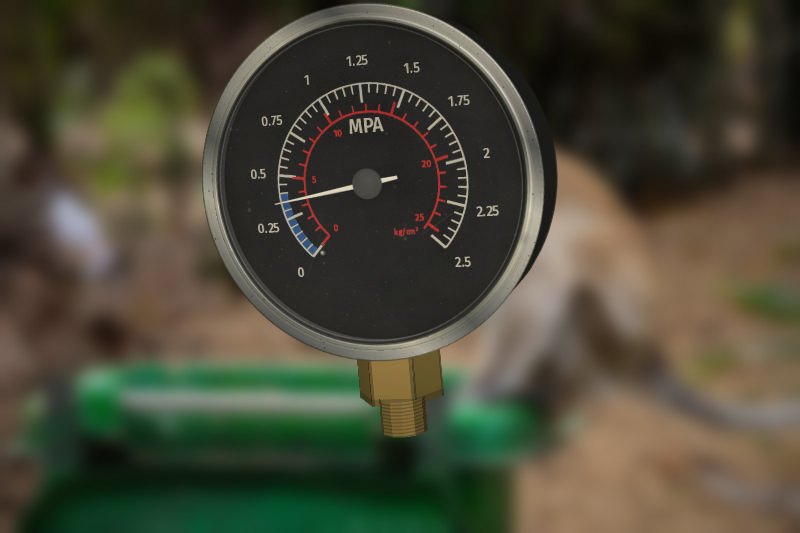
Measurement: 0.35 MPa
